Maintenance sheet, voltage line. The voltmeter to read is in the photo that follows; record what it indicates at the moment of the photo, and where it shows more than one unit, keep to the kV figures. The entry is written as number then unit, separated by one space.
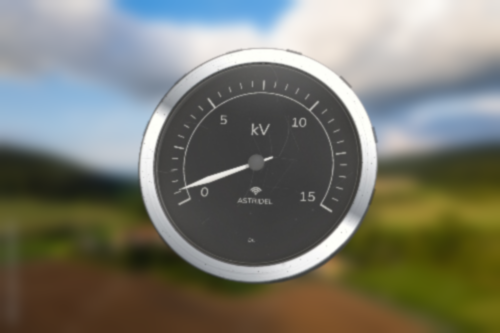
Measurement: 0.5 kV
